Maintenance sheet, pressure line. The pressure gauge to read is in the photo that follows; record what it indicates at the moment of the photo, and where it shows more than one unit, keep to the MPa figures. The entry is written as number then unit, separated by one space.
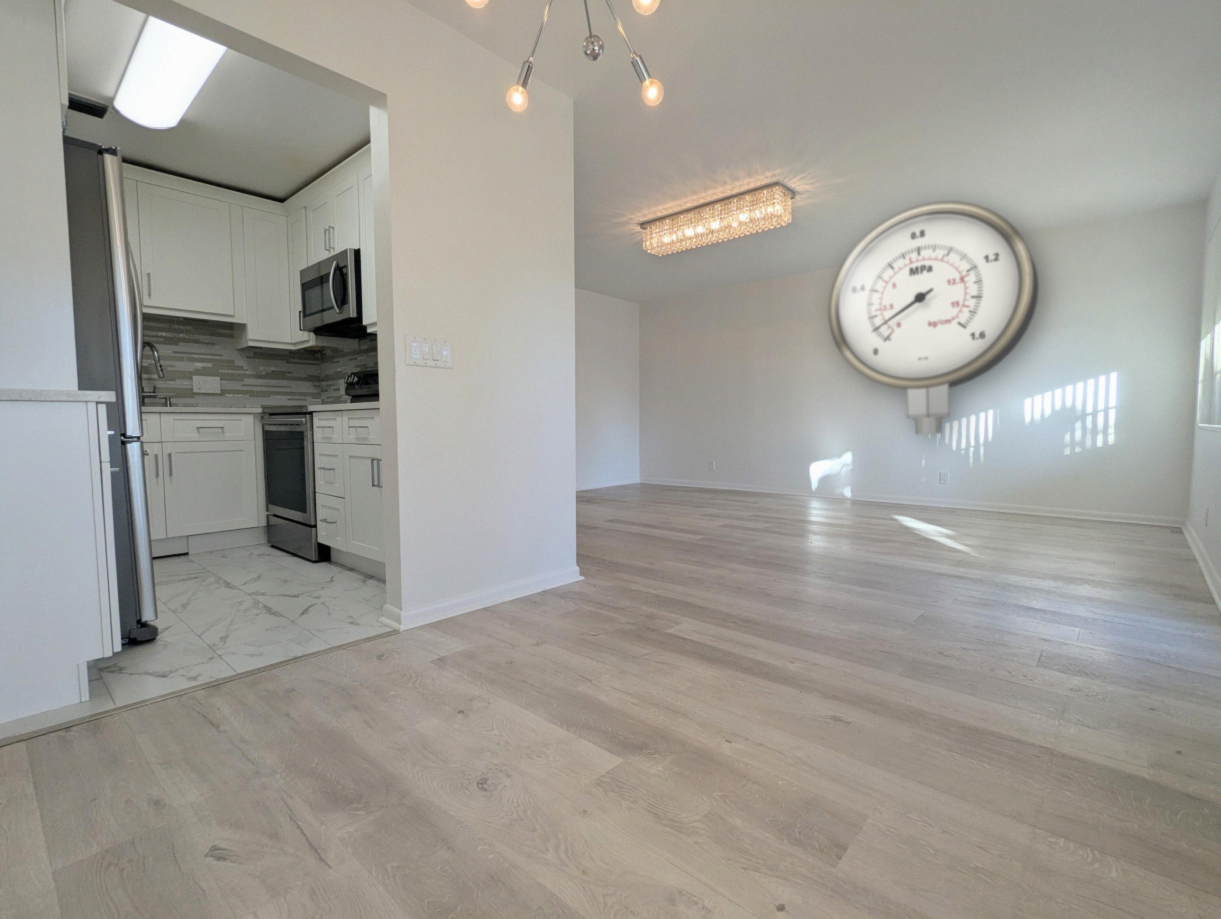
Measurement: 0.1 MPa
